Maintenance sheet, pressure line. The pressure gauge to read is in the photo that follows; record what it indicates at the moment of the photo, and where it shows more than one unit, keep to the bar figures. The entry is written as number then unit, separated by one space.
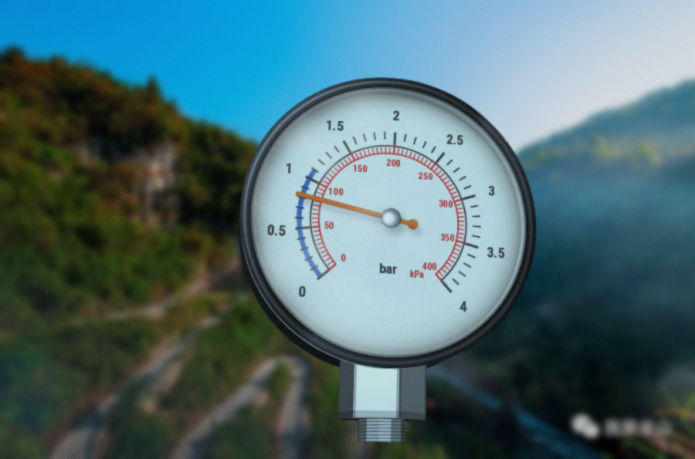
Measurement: 0.8 bar
